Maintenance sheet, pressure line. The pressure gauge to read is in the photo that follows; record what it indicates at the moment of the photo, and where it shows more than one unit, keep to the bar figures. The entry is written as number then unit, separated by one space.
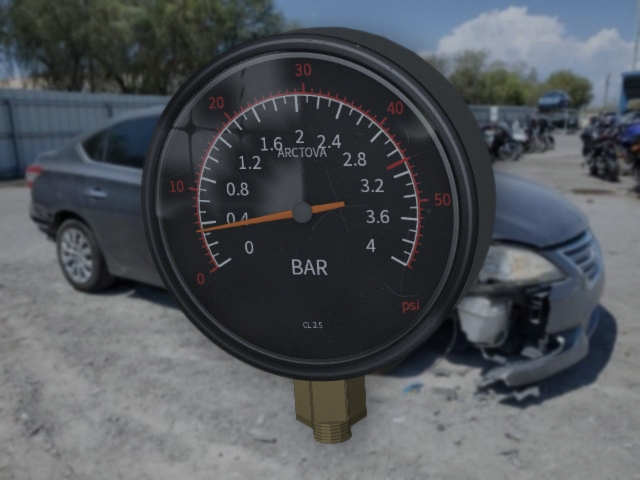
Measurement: 0.35 bar
